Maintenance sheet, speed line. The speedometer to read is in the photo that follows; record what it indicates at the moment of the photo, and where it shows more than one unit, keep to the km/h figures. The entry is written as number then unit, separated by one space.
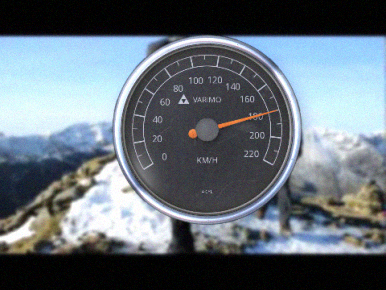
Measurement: 180 km/h
